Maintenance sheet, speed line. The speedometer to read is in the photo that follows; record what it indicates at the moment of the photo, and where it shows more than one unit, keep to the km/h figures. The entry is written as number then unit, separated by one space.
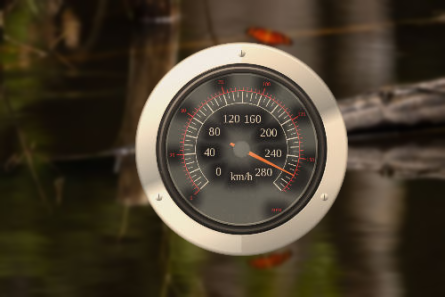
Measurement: 260 km/h
